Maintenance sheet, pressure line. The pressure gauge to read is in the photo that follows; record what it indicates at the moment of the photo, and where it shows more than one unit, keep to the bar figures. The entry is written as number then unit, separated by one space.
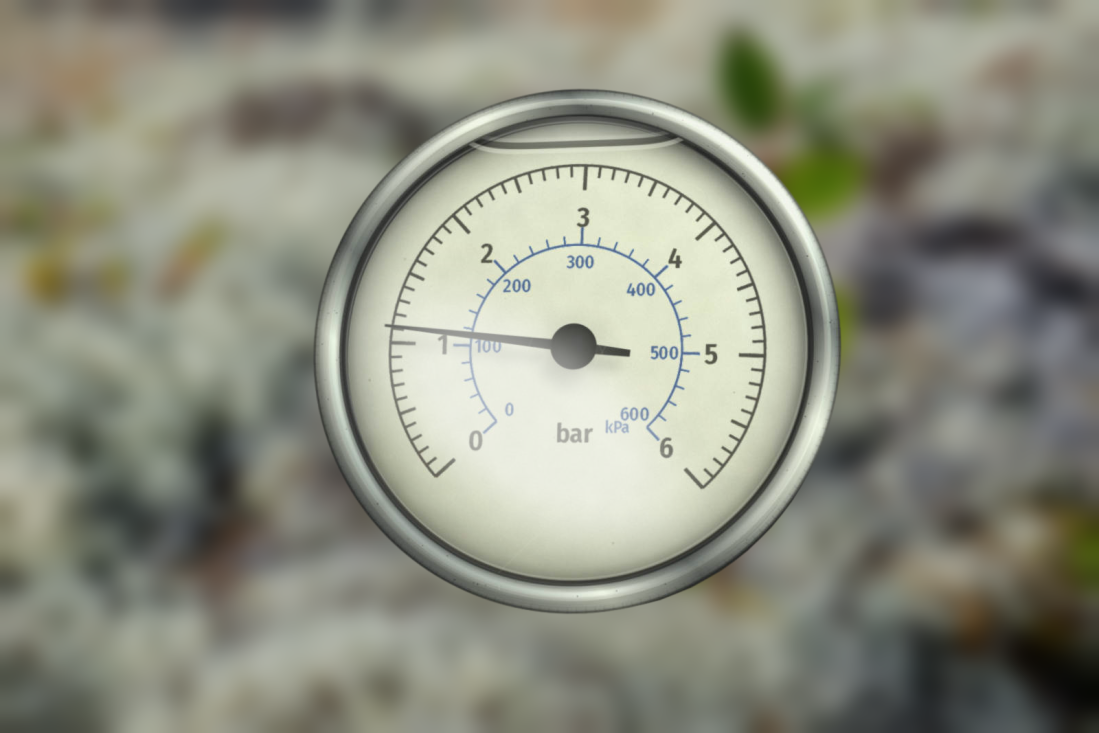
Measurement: 1.1 bar
